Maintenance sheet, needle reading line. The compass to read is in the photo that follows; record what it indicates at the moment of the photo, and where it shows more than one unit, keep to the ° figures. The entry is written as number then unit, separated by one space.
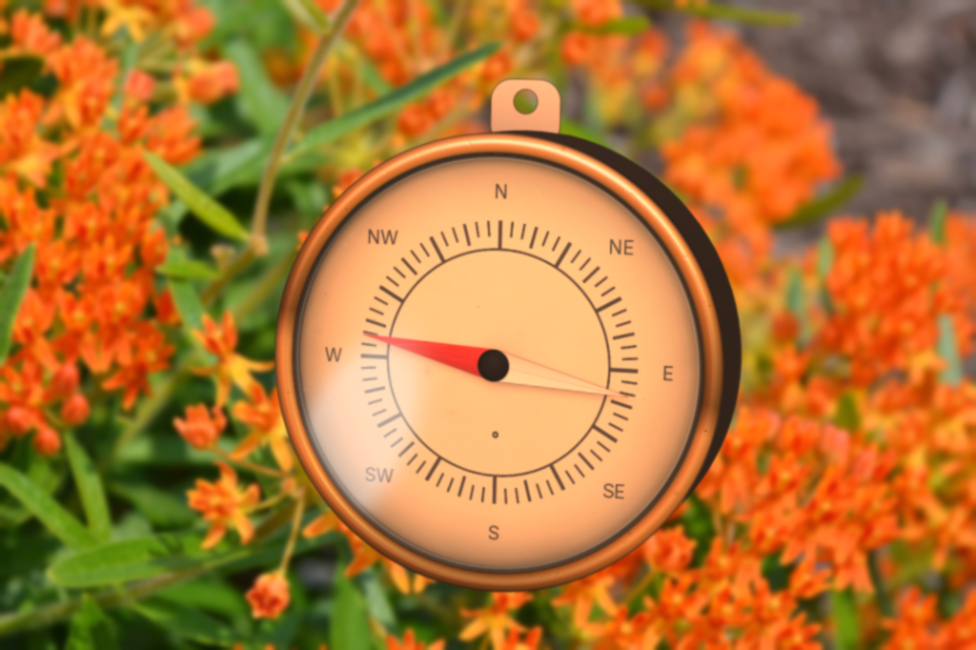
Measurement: 280 °
